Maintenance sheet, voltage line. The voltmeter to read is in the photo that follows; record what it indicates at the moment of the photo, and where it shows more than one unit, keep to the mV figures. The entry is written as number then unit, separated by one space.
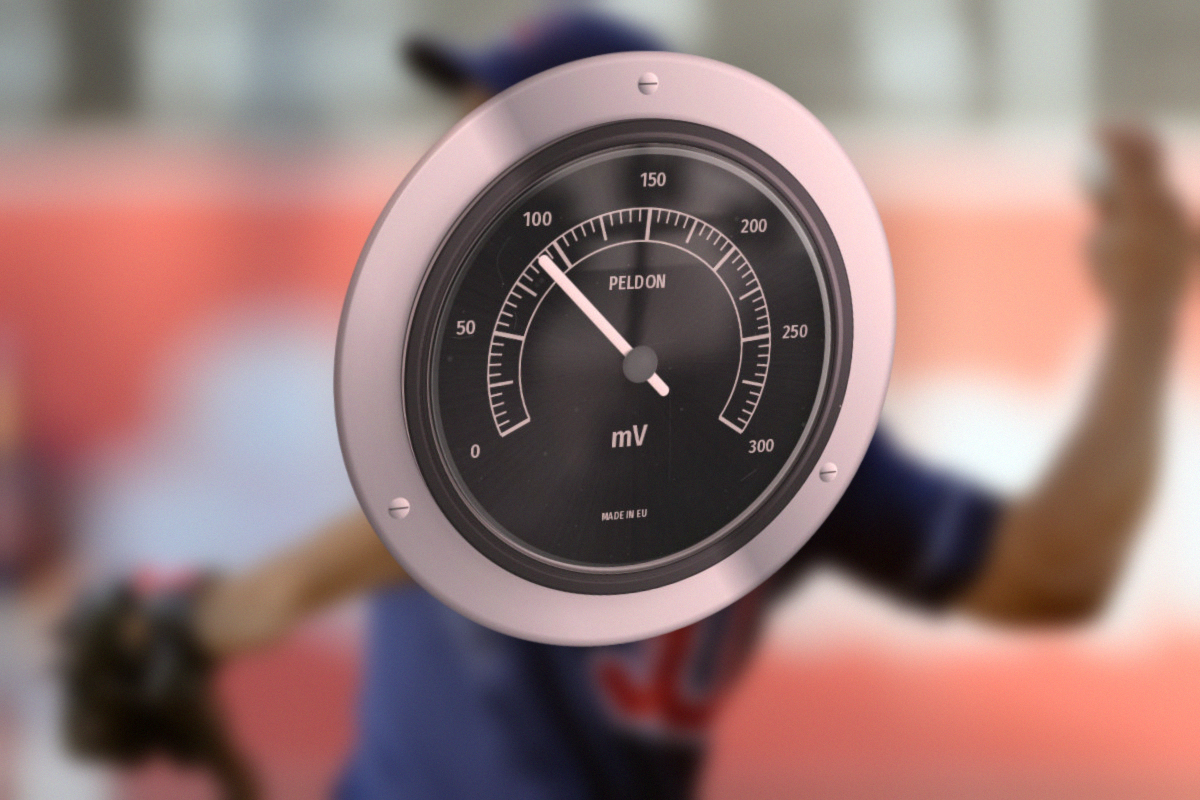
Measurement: 90 mV
